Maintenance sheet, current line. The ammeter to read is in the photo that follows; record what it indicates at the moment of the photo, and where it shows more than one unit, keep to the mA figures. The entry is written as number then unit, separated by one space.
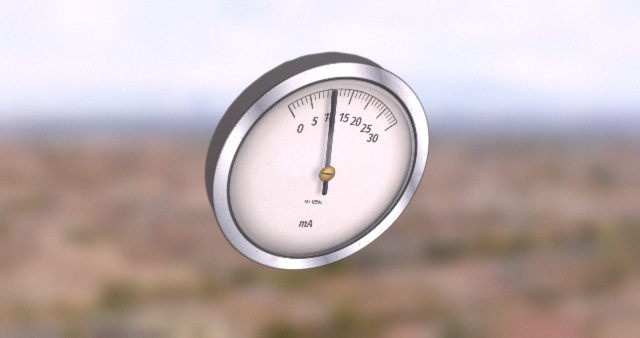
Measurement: 10 mA
